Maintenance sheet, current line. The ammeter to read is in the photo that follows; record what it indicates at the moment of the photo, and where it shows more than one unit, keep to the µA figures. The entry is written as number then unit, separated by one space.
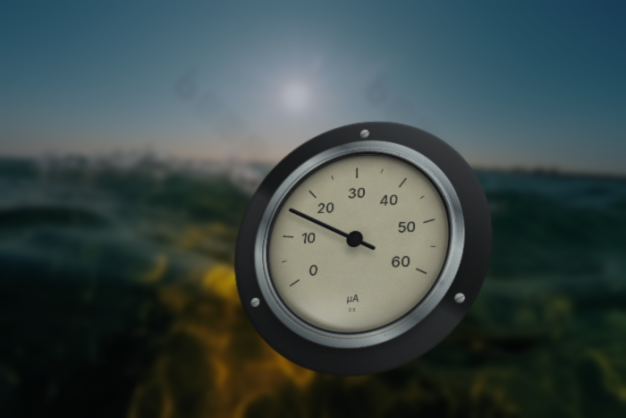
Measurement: 15 µA
